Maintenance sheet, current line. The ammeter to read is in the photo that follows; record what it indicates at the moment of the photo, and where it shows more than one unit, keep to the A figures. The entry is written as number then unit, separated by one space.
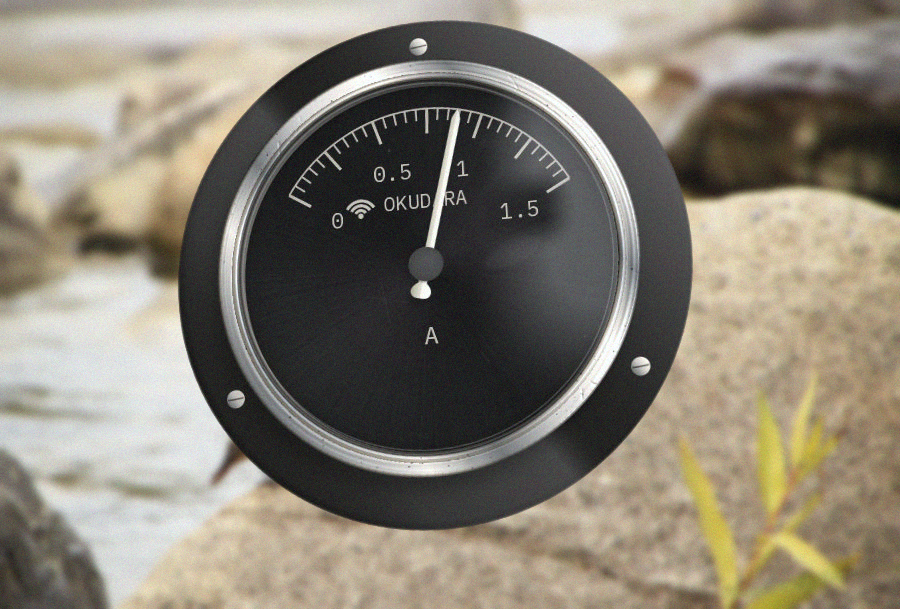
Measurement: 0.9 A
